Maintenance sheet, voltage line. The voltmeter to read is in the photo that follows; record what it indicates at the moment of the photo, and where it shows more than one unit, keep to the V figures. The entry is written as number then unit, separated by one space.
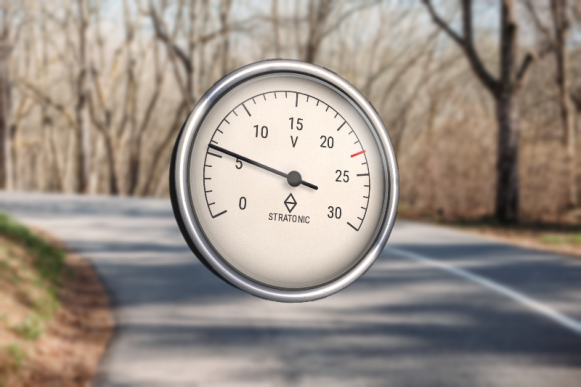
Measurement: 5.5 V
